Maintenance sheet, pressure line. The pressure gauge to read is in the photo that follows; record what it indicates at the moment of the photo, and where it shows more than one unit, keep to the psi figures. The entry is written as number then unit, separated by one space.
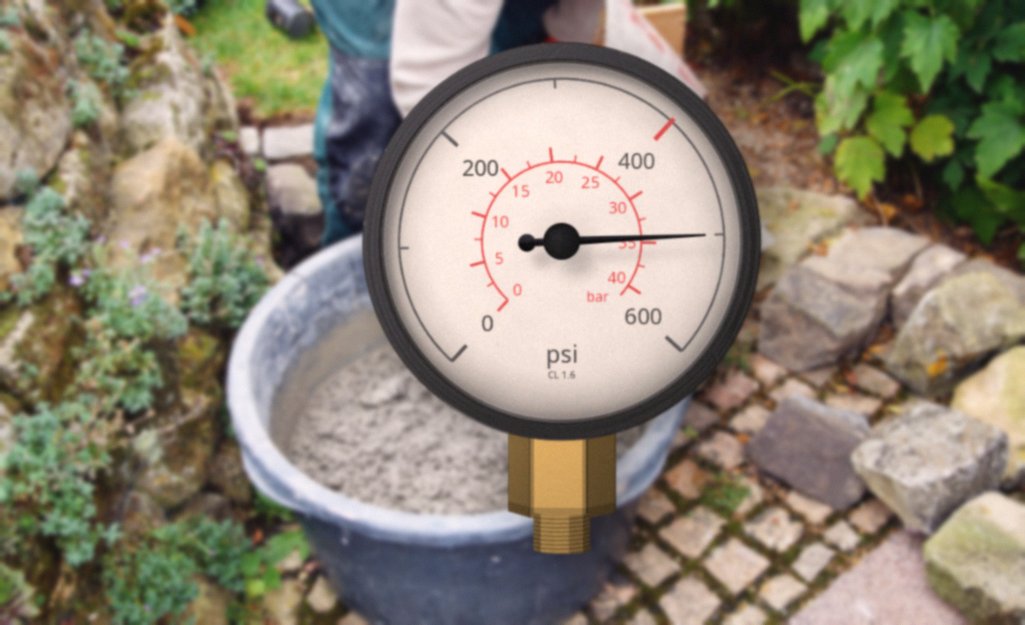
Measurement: 500 psi
